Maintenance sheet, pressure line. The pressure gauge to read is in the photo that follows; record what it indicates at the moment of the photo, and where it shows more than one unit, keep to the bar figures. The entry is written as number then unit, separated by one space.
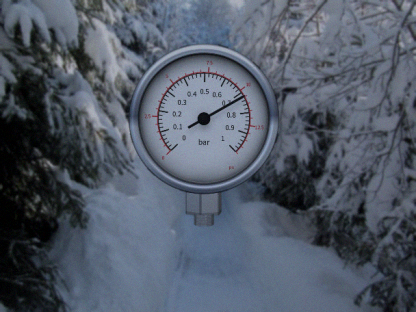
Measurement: 0.72 bar
